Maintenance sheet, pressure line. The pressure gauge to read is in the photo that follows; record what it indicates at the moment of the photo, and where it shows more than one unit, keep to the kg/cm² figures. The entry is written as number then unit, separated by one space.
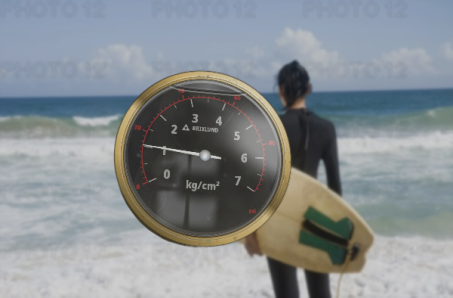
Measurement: 1 kg/cm²
